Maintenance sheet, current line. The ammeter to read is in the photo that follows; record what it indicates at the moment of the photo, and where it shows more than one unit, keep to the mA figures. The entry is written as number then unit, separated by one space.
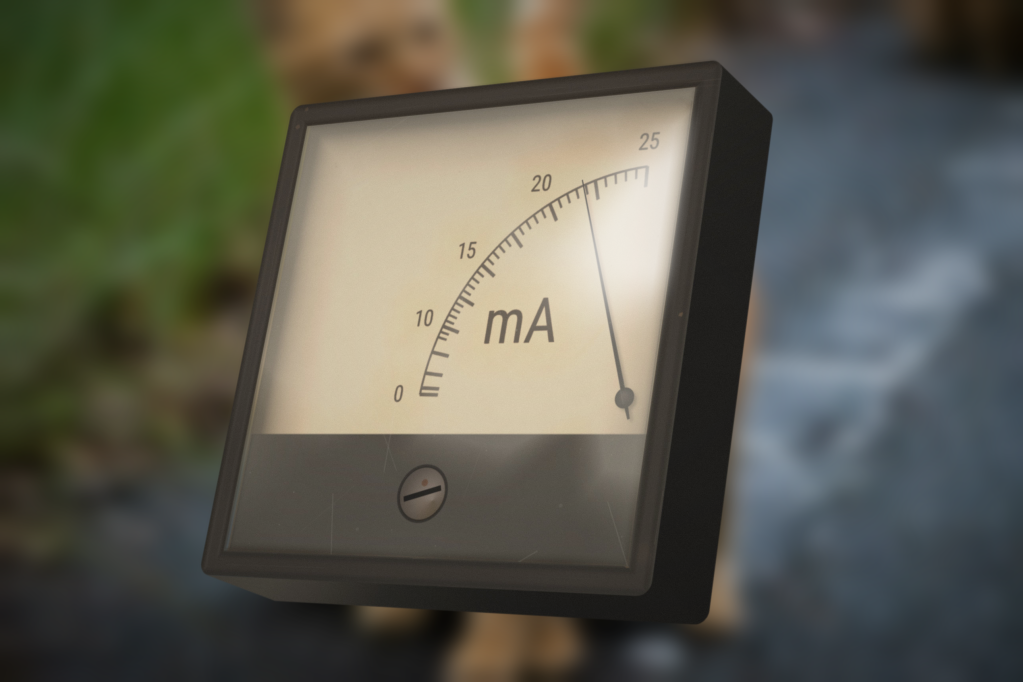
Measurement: 22 mA
